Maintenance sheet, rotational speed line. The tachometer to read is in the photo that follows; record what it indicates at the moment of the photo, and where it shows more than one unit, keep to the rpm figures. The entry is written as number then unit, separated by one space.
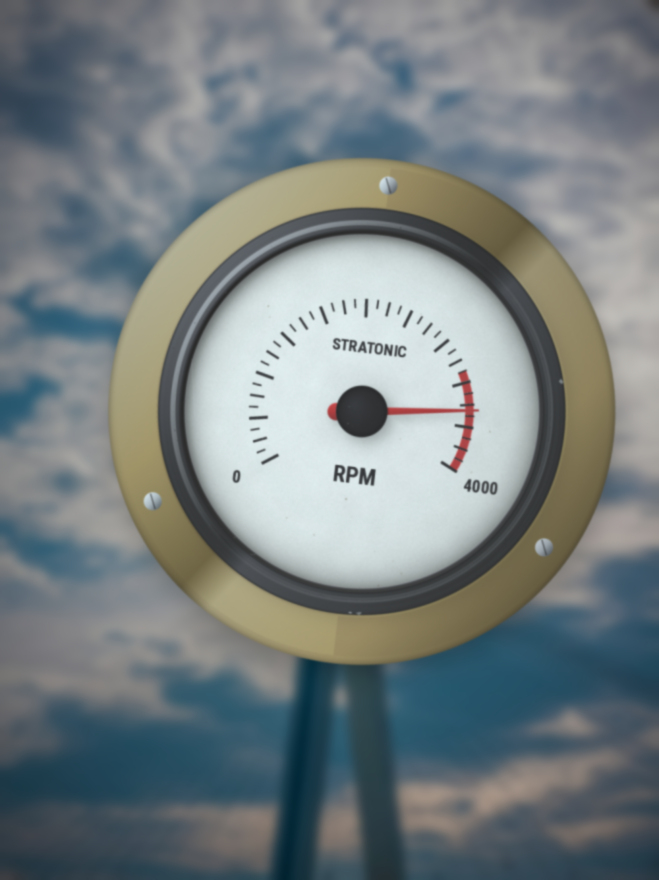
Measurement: 3450 rpm
